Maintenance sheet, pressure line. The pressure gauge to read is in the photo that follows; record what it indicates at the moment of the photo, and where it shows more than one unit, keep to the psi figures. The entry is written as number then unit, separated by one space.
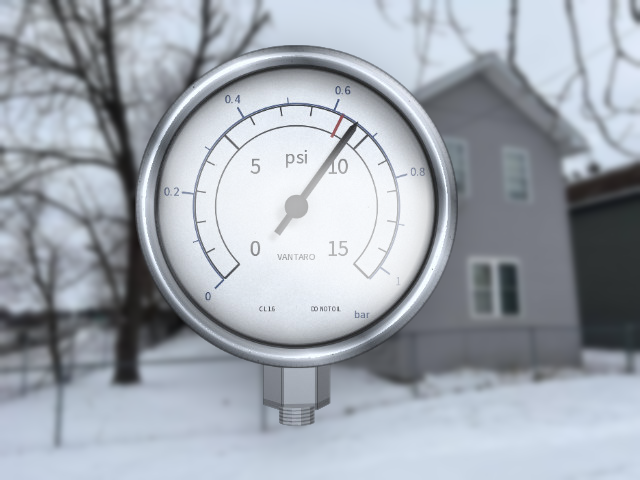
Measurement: 9.5 psi
